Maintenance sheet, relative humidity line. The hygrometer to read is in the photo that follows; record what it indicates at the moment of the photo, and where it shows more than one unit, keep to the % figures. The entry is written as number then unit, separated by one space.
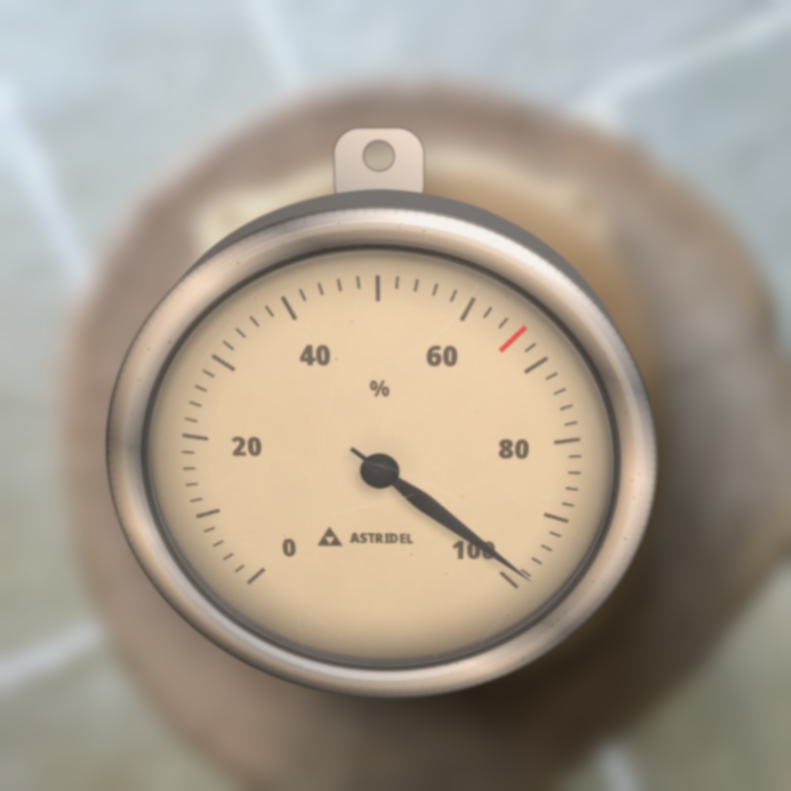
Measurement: 98 %
